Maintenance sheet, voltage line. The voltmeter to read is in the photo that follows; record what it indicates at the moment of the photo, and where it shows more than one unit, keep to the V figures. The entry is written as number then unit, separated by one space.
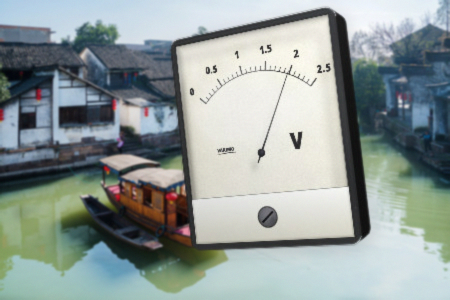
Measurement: 2 V
